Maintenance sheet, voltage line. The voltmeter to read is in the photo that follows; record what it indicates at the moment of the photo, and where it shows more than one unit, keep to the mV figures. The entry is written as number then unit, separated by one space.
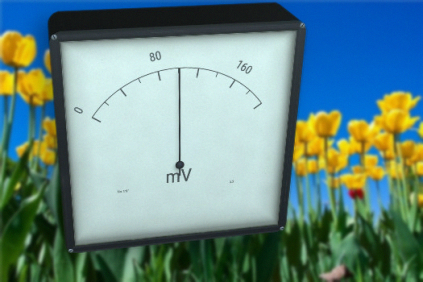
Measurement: 100 mV
